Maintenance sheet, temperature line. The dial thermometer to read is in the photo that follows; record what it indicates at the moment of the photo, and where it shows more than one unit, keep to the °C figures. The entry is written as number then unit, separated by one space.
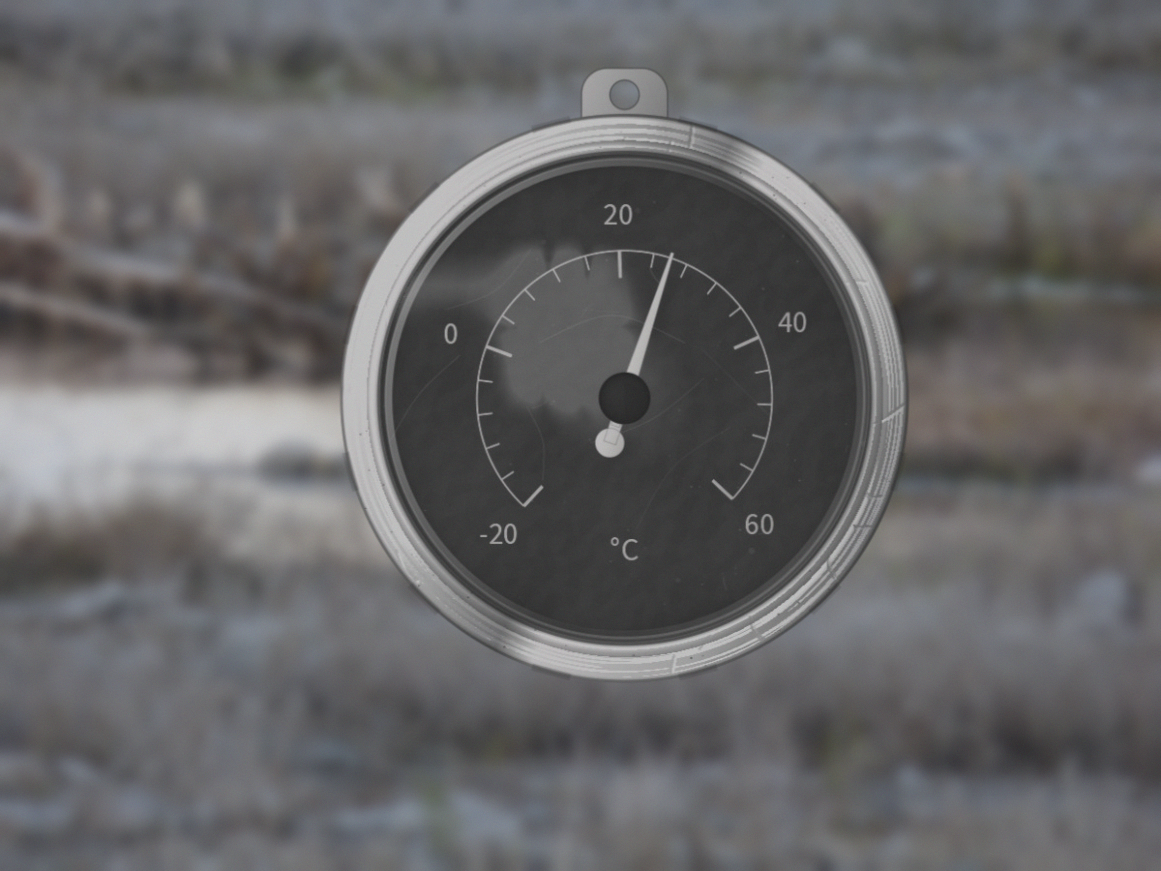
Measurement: 26 °C
